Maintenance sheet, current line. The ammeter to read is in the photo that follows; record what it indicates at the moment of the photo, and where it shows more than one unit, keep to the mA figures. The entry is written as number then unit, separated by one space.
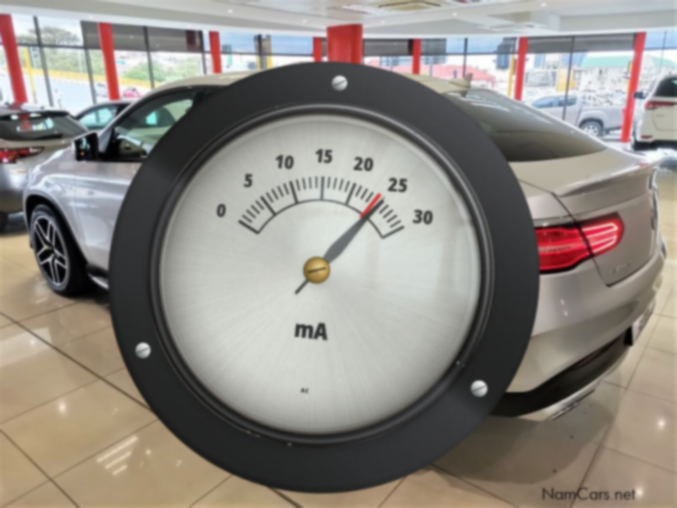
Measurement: 25 mA
